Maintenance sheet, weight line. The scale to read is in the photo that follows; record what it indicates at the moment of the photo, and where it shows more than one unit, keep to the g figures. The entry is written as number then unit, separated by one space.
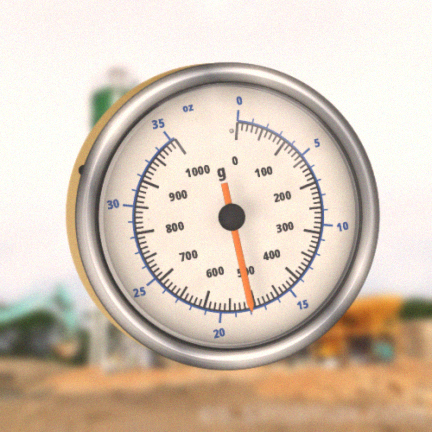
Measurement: 510 g
